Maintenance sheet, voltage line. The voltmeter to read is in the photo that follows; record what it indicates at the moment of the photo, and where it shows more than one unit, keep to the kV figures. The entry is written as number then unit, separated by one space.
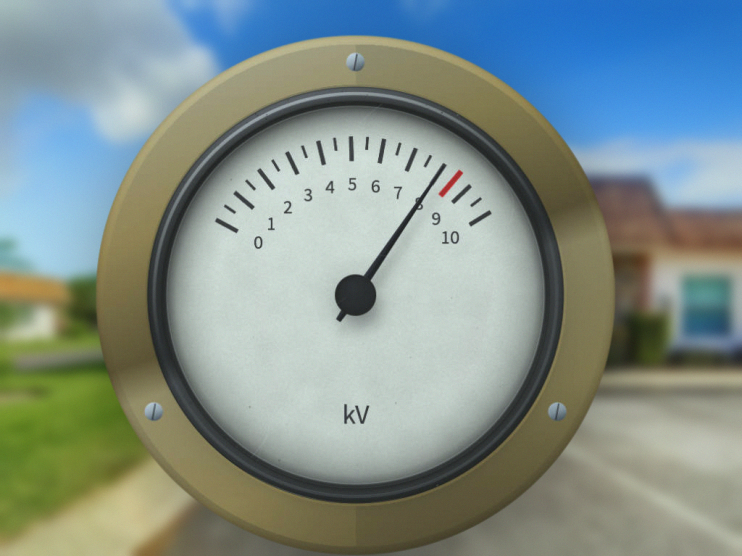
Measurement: 8 kV
